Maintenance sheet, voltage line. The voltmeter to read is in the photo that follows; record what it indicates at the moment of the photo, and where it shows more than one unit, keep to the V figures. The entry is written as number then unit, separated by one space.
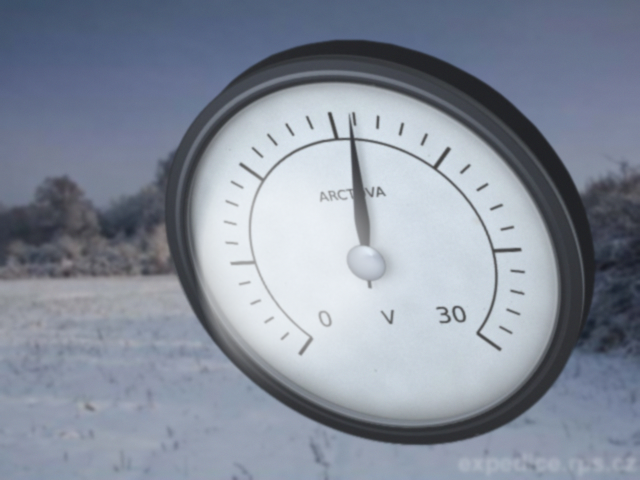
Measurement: 16 V
